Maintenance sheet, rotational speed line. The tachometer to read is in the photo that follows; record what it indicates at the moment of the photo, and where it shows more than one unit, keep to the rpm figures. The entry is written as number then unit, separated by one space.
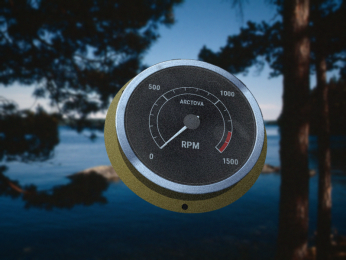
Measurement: 0 rpm
